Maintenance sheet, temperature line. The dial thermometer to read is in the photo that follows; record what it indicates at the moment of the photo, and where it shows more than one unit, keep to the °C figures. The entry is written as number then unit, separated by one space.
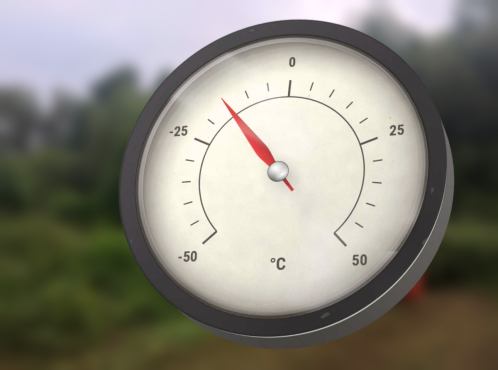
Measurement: -15 °C
